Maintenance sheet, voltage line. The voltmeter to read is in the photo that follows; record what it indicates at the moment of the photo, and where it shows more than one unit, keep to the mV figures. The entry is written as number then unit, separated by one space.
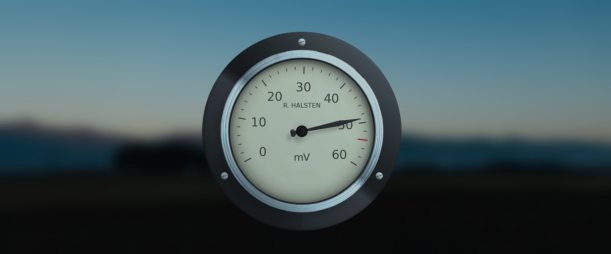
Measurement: 49 mV
